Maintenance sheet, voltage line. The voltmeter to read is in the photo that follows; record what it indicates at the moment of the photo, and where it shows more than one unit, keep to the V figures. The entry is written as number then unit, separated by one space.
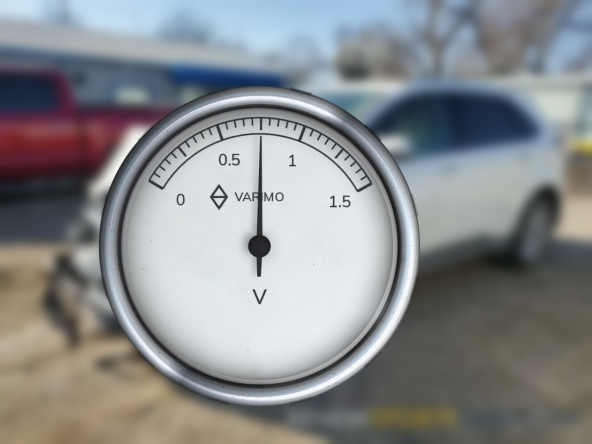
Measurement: 0.75 V
